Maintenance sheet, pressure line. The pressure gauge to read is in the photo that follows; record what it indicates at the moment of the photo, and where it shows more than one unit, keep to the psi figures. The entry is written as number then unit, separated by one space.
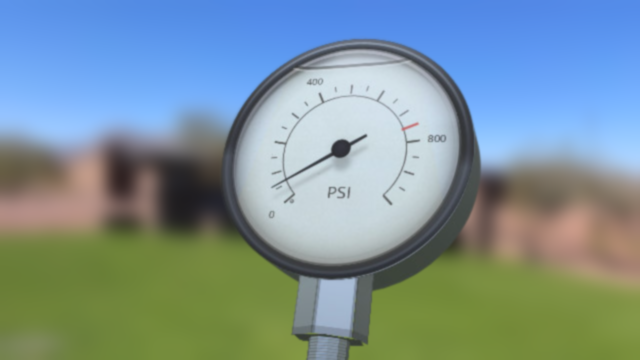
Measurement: 50 psi
